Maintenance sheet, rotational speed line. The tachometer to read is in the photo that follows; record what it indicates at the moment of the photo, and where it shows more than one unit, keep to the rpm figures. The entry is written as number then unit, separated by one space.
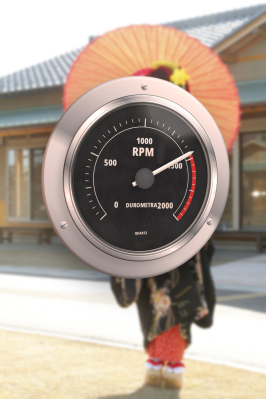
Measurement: 1450 rpm
